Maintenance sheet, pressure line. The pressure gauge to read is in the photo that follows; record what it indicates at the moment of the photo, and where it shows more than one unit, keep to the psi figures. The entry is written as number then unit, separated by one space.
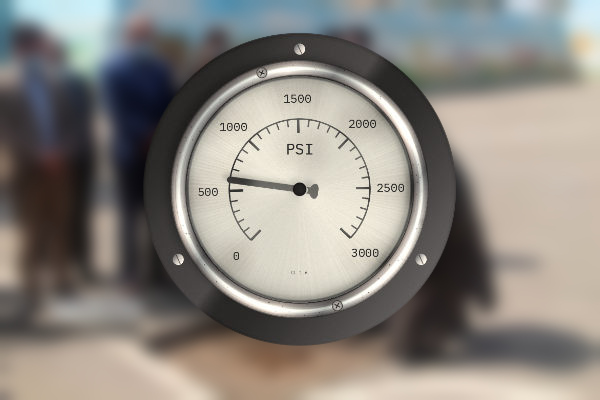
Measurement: 600 psi
